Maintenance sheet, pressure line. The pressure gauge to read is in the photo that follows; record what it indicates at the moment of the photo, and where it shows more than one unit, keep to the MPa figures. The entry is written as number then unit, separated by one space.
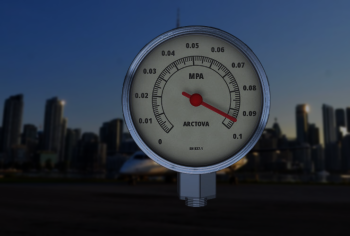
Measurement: 0.095 MPa
